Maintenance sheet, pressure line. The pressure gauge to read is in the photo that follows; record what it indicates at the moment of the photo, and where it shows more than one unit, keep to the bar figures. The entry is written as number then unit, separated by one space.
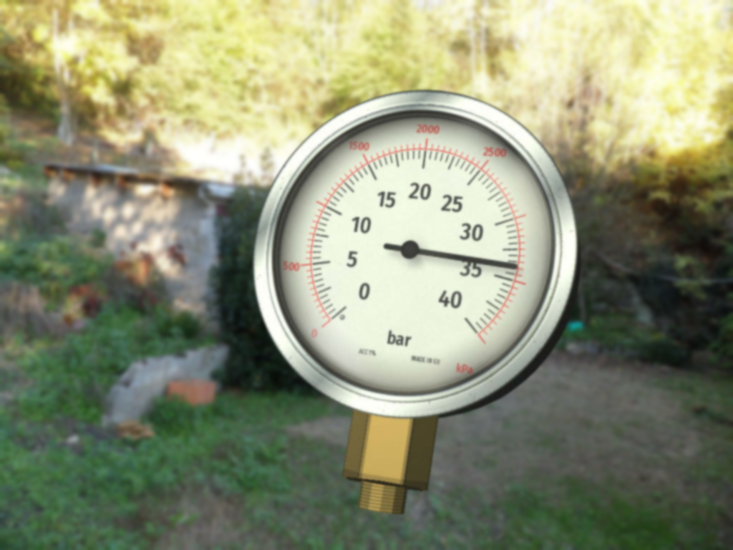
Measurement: 34 bar
